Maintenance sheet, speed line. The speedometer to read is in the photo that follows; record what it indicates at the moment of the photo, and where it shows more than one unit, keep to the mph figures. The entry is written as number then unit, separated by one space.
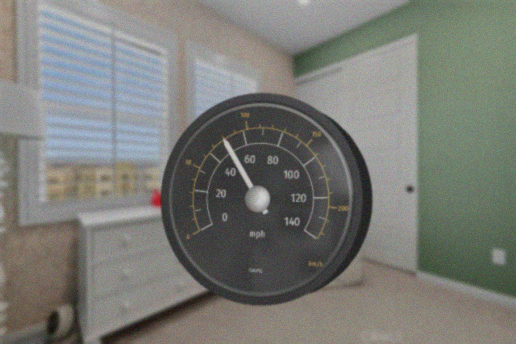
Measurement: 50 mph
